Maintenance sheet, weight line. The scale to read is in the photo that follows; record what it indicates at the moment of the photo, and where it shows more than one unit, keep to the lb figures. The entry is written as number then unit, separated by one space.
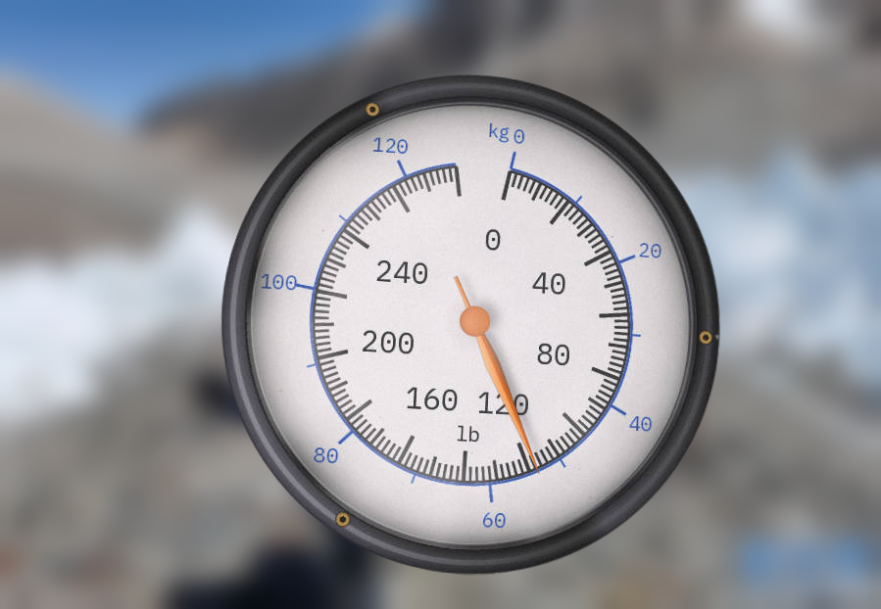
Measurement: 118 lb
